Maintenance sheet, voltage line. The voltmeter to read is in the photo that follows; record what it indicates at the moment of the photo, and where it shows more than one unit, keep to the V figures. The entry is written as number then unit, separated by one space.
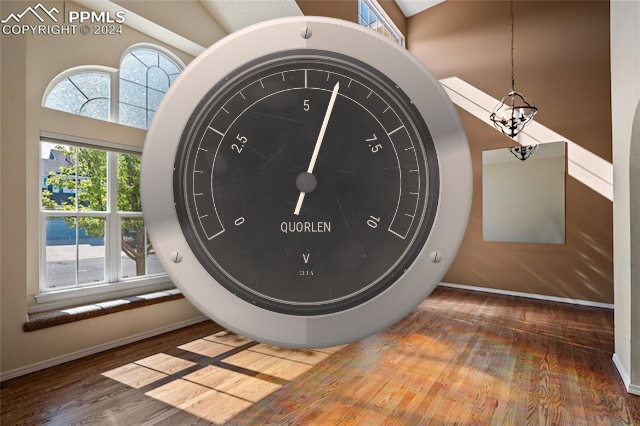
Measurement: 5.75 V
